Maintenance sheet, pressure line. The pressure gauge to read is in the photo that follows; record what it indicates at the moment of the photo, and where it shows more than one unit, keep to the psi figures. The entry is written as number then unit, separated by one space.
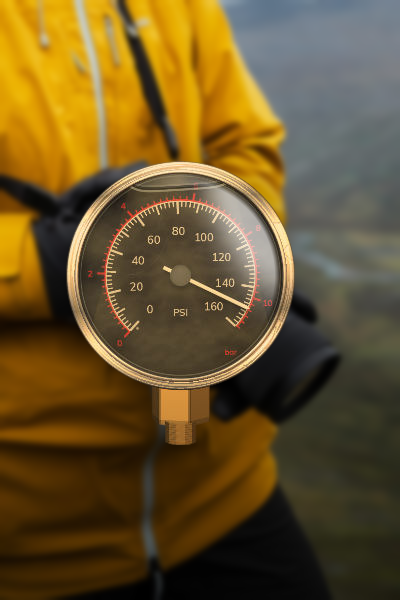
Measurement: 150 psi
